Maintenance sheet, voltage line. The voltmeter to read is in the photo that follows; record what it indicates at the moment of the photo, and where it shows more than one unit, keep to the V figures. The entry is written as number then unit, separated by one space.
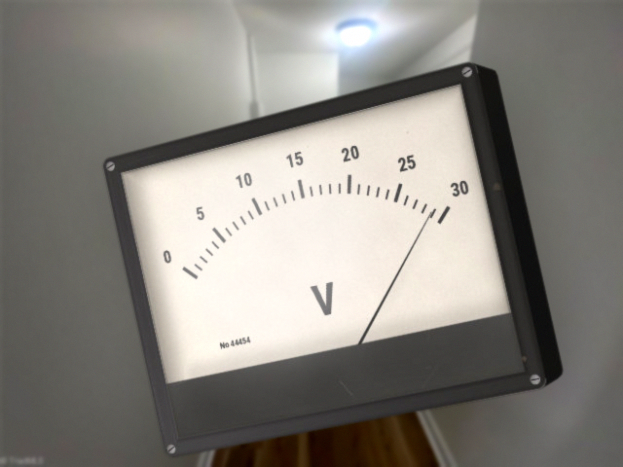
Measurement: 29 V
